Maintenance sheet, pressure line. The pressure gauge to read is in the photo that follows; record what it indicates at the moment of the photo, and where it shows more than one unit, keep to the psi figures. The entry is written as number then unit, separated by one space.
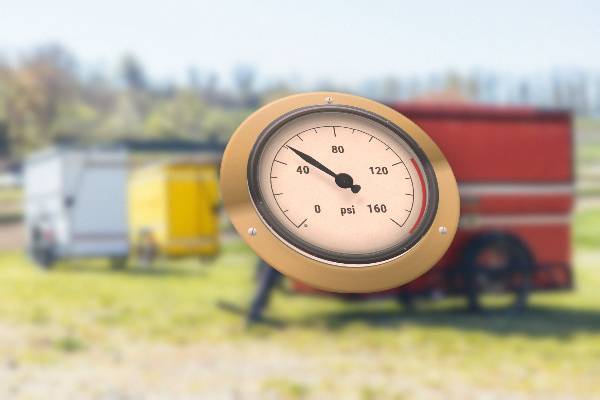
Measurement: 50 psi
